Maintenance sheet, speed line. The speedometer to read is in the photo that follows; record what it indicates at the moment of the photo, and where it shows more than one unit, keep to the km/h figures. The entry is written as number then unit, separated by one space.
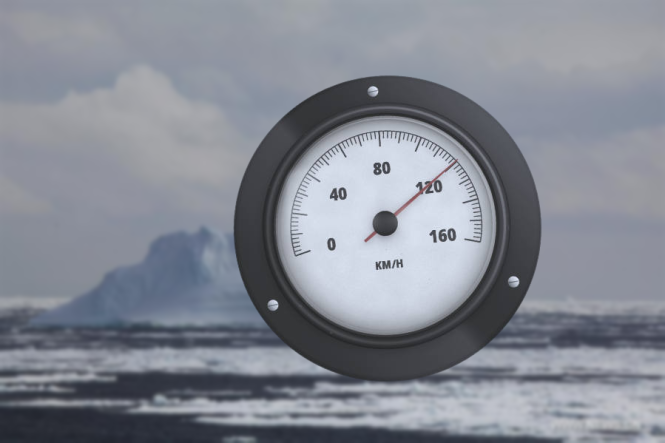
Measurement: 120 km/h
